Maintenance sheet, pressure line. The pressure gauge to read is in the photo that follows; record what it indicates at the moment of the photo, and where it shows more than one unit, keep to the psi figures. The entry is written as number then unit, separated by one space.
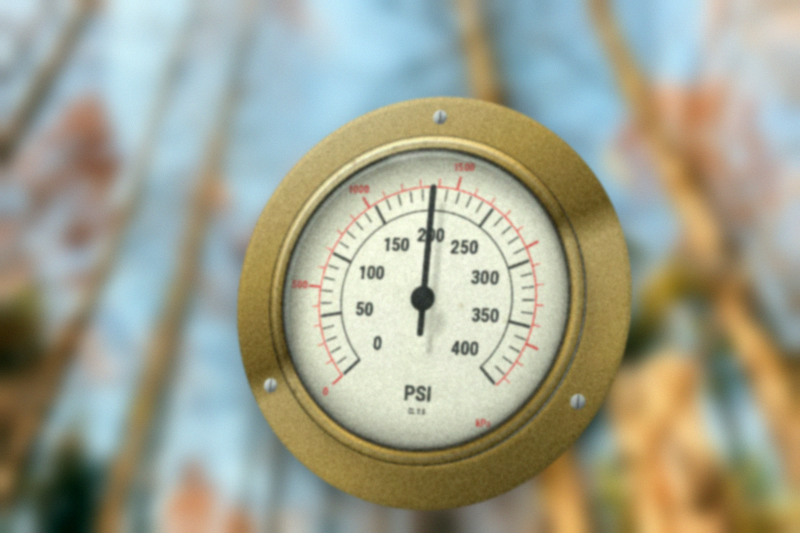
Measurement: 200 psi
